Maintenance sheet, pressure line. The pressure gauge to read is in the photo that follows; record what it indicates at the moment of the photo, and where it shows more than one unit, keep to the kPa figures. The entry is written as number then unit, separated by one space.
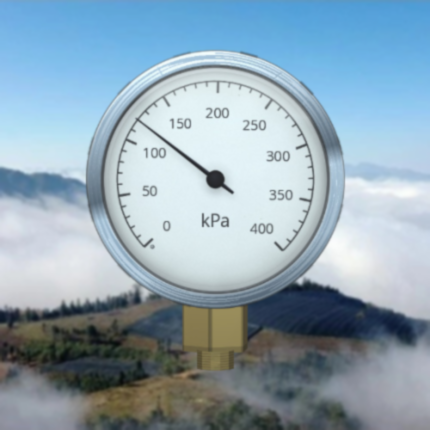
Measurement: 120 kPa
